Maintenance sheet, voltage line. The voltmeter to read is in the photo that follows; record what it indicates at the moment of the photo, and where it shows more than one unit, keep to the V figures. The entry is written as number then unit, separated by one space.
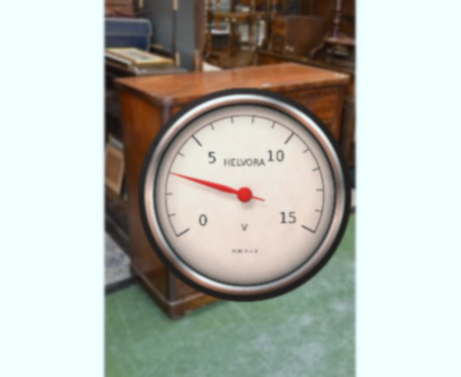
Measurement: 3 V
